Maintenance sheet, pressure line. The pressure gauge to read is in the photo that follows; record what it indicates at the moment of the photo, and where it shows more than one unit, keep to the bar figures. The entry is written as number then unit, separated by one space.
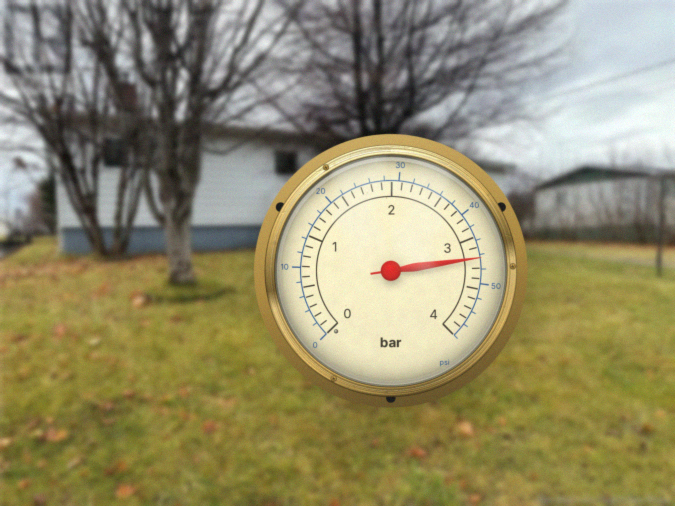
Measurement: 3.2 bar
